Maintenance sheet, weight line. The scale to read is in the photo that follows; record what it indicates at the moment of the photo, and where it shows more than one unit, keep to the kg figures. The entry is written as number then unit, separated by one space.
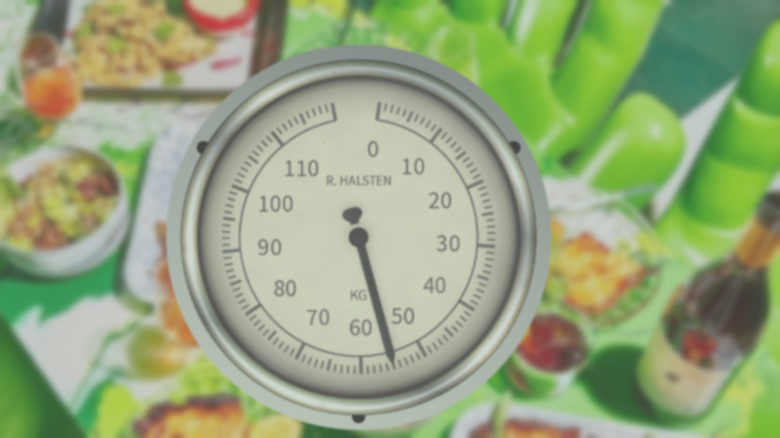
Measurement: 55 kg
